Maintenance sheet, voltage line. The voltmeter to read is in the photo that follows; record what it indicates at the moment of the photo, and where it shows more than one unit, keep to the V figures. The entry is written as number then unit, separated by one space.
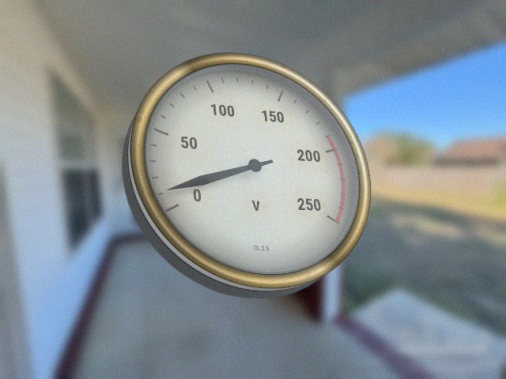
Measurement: 10 V
